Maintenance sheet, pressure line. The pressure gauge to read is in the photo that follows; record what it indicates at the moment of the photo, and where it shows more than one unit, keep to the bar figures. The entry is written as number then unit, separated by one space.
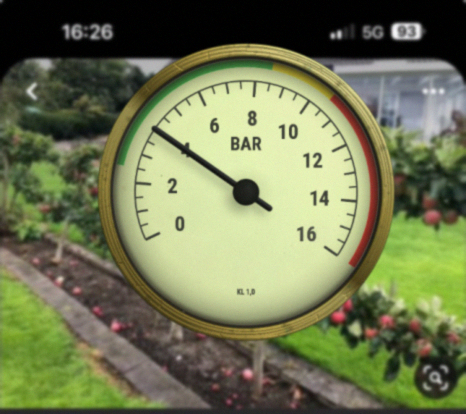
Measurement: 4 bar
